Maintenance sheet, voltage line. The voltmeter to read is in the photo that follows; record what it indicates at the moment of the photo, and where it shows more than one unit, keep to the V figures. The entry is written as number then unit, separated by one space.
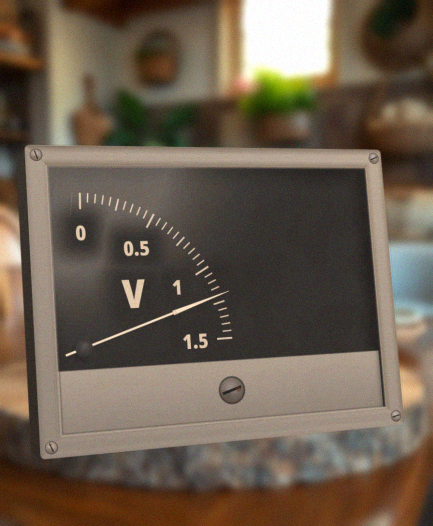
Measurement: 1.2 V
